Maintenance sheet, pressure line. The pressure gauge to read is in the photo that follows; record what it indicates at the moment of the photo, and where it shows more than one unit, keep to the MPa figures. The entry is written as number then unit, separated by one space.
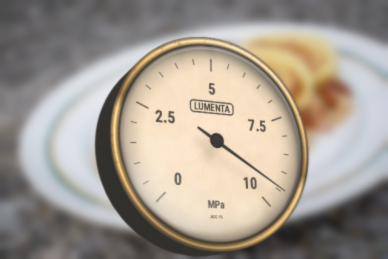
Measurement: 9.5 MPa
